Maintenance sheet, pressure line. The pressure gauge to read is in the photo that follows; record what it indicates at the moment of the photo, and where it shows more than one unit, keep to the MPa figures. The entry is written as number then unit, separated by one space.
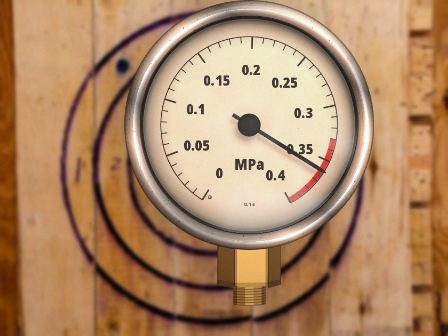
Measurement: 0.36 MPa
